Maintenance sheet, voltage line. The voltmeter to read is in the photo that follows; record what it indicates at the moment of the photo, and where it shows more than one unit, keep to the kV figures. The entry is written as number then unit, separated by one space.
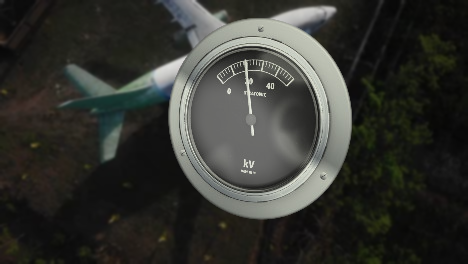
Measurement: 20 kV
